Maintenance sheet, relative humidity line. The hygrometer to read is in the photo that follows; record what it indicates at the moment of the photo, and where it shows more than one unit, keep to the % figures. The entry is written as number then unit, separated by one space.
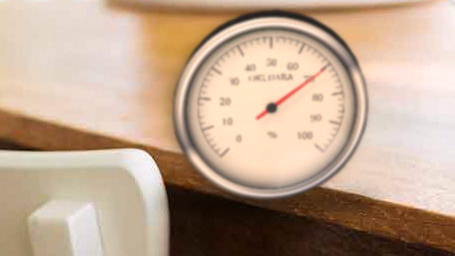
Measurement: 70 %
